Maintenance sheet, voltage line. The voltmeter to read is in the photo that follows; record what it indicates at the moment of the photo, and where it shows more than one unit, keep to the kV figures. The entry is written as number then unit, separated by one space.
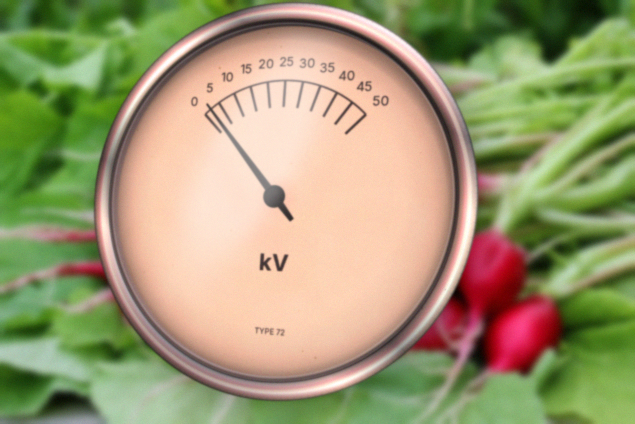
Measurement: 2.5 kV
